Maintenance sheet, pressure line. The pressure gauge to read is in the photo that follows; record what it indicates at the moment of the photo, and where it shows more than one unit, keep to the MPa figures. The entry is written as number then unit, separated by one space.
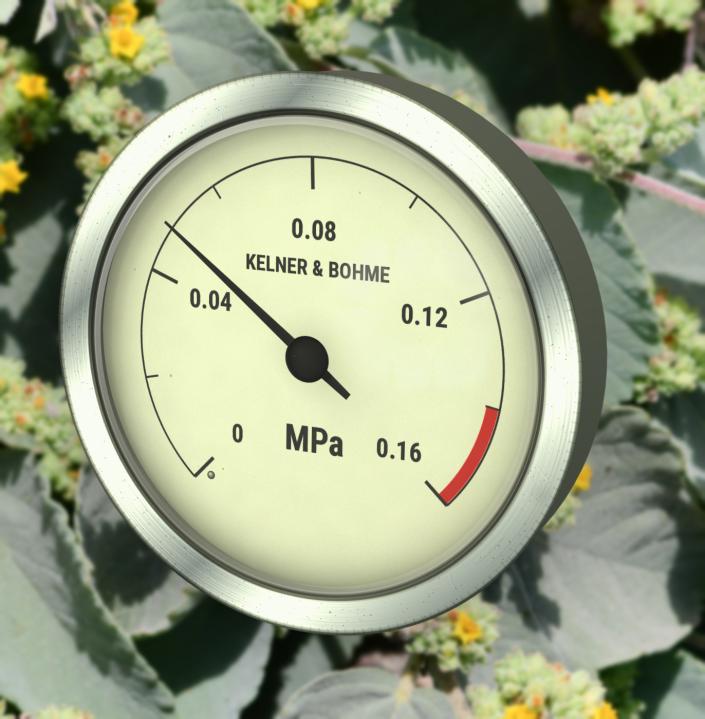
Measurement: 0.05 MPa
